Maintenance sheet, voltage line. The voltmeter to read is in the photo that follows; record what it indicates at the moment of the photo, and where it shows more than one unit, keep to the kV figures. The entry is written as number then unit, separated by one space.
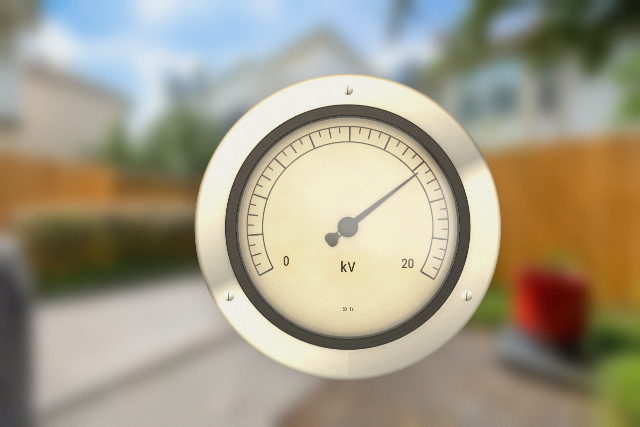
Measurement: 14.25 kV
